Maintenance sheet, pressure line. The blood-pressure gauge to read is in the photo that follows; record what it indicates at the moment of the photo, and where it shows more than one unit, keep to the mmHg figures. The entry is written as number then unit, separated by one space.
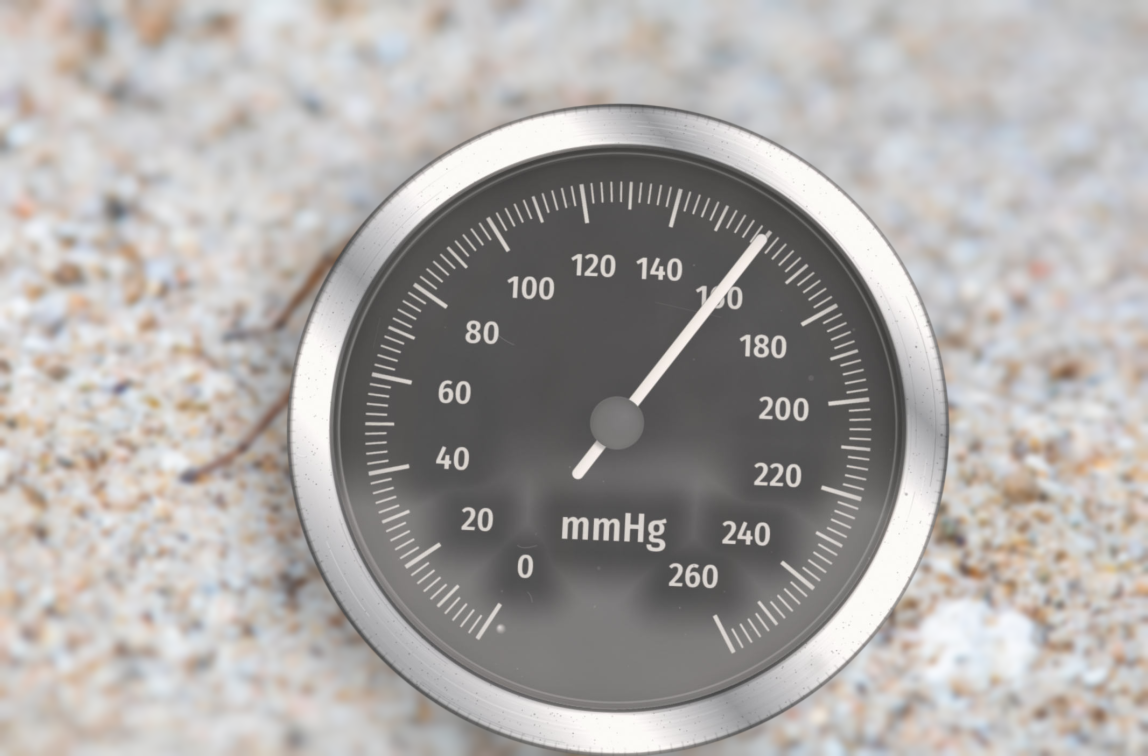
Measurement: 160 mmHg
